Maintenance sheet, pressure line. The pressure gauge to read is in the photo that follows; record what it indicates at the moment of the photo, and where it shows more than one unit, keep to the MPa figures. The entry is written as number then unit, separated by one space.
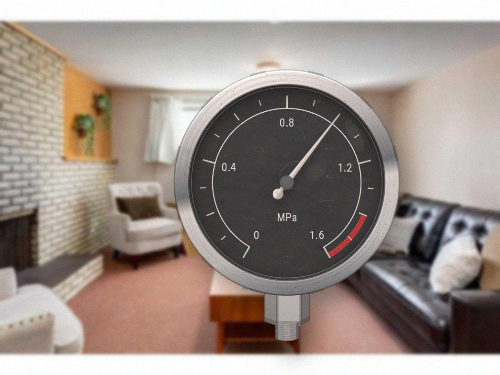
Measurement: 1 MPa
